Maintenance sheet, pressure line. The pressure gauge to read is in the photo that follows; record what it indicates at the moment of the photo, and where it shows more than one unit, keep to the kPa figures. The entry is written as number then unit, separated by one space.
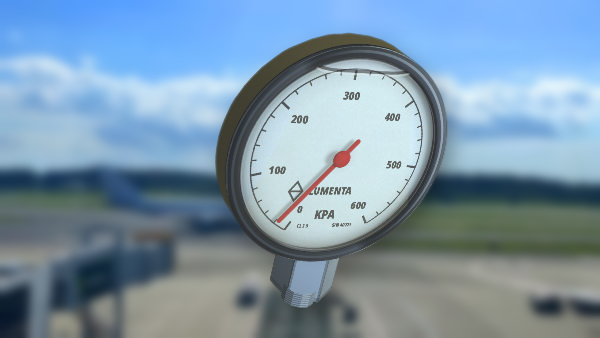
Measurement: 20 kPa
